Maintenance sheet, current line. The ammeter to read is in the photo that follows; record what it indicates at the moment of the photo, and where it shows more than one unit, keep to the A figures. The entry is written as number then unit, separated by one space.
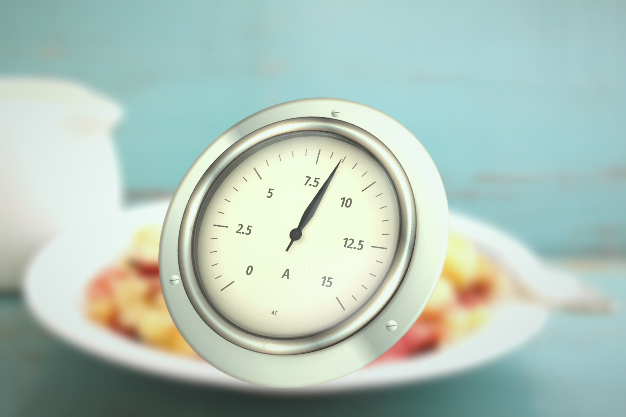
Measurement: 8.5 A
